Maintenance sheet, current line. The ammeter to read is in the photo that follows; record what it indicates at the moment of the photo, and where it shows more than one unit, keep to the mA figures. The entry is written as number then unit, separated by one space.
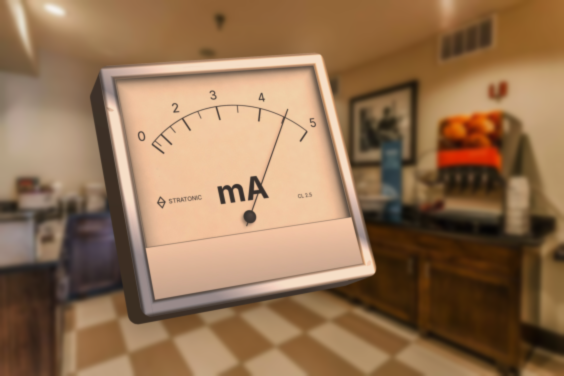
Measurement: 4.5 mA
